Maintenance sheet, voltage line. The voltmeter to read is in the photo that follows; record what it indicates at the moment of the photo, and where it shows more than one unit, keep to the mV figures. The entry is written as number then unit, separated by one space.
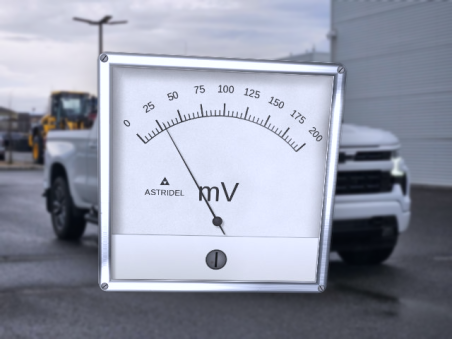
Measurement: 30 mV
